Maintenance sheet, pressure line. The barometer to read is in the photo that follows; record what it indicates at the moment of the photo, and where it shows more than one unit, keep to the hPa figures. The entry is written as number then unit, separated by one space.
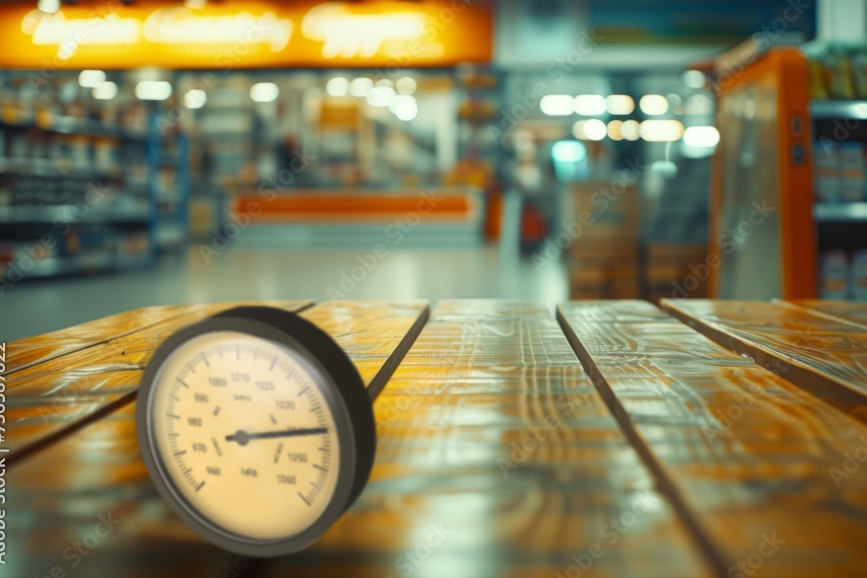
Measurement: 1040 hPa
